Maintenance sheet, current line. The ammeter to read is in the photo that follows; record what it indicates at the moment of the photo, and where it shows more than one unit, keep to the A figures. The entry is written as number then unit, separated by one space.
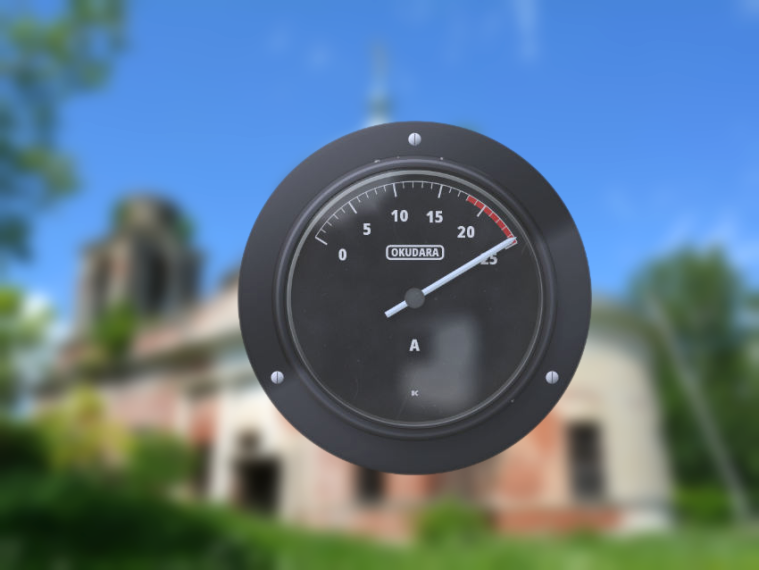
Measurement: 24.5 A
